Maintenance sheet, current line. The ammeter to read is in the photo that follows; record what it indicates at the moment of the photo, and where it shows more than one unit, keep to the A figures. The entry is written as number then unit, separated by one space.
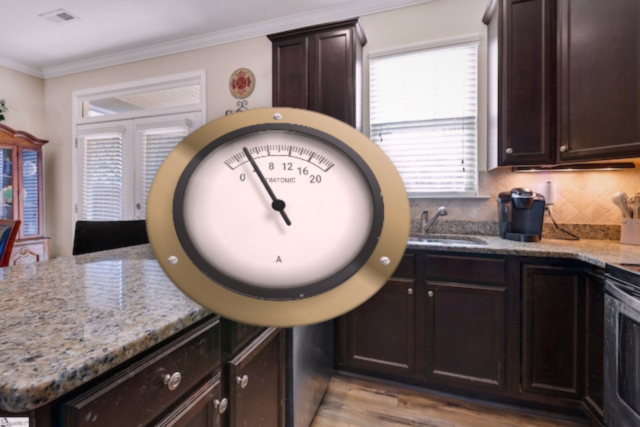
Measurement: 4 A
